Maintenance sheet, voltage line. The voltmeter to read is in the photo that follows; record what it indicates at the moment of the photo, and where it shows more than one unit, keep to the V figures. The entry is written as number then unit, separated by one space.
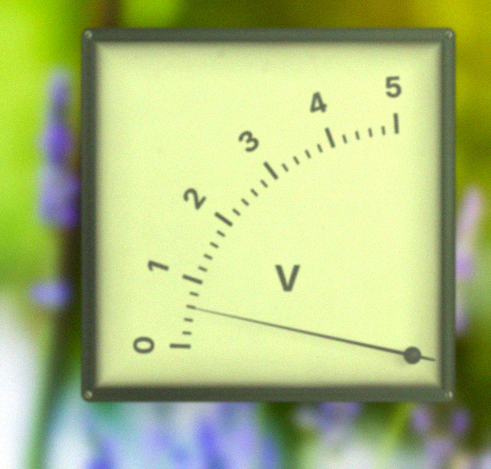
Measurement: 0.6 V
